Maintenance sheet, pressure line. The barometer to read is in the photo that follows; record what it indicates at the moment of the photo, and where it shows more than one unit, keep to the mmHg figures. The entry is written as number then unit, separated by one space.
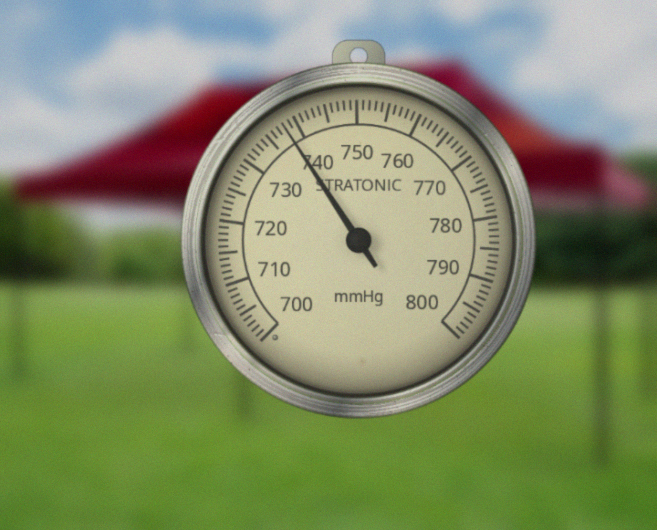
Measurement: 738 mmHg
